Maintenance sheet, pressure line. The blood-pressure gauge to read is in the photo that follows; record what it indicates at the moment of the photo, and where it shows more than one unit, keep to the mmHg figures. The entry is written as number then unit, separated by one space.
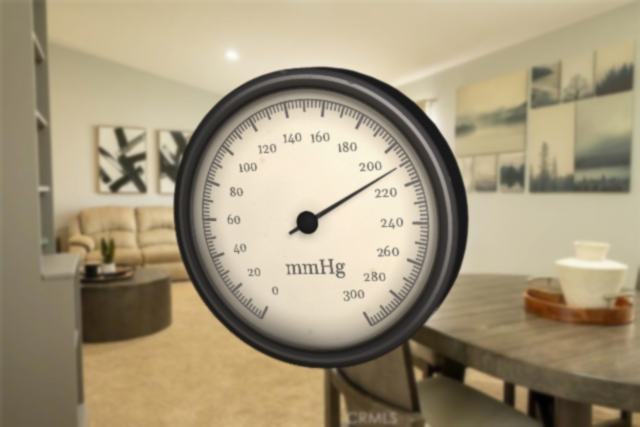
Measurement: 210 mmHg
